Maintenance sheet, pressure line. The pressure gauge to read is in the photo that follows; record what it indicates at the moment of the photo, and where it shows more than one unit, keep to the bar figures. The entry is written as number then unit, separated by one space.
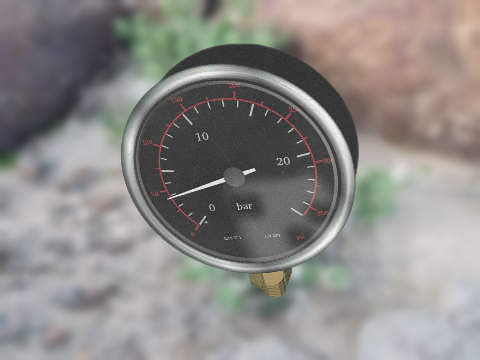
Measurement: 3 bar
